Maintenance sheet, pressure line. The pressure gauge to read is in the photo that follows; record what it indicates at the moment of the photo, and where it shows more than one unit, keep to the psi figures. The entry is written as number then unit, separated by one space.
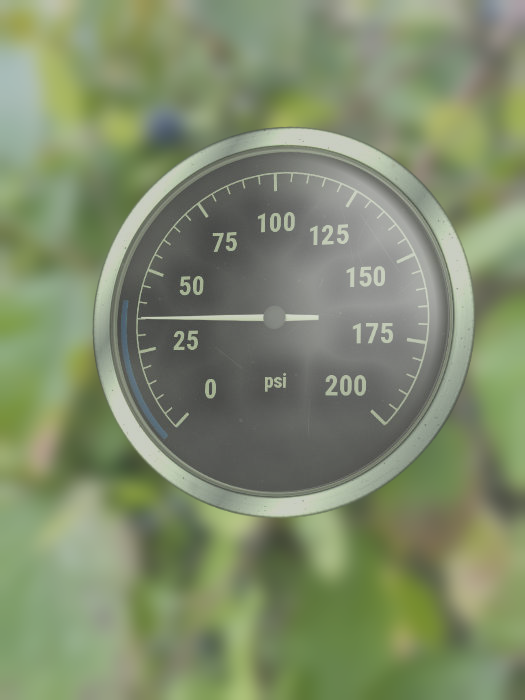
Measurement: 35 psi
